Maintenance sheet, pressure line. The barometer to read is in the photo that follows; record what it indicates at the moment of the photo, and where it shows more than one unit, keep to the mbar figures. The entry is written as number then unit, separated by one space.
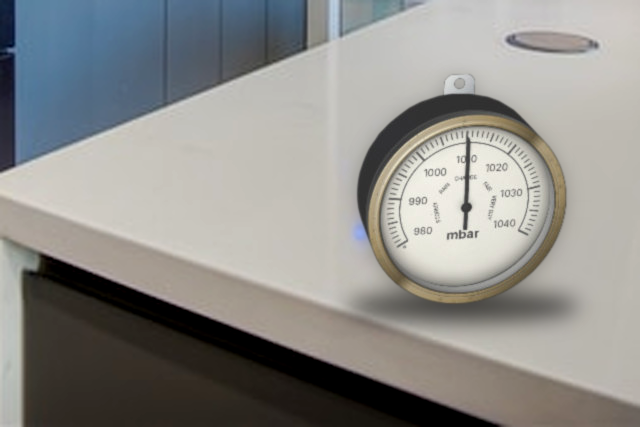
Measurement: 1010 mbar
